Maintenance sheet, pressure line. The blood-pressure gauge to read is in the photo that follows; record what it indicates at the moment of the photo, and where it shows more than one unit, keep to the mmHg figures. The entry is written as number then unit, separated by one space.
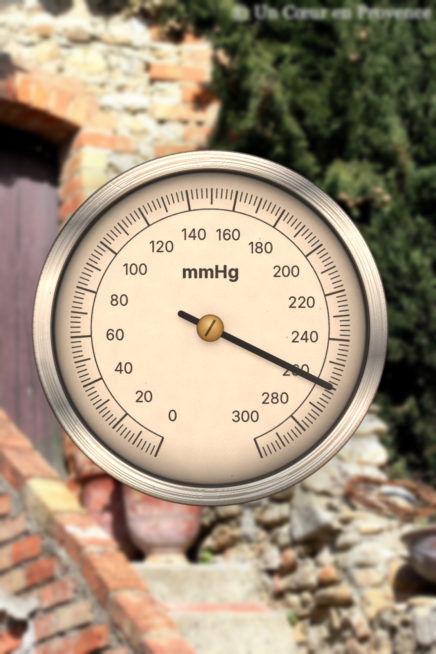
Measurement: 260 mmHg
